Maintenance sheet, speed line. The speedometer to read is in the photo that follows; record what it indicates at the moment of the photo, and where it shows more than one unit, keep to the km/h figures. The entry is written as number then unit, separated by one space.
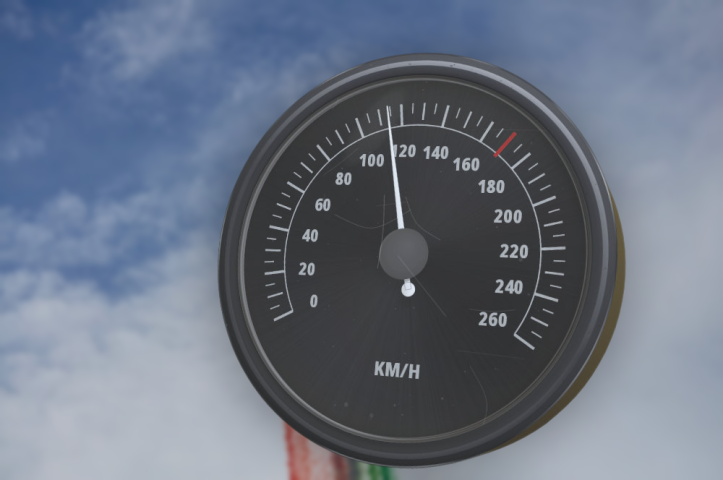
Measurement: 115 km/h
